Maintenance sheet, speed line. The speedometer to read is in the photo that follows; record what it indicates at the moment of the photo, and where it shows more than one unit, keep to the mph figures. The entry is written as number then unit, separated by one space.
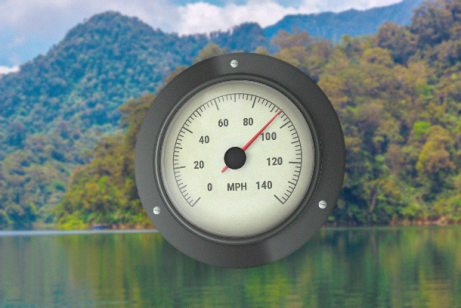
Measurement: 94 mph
